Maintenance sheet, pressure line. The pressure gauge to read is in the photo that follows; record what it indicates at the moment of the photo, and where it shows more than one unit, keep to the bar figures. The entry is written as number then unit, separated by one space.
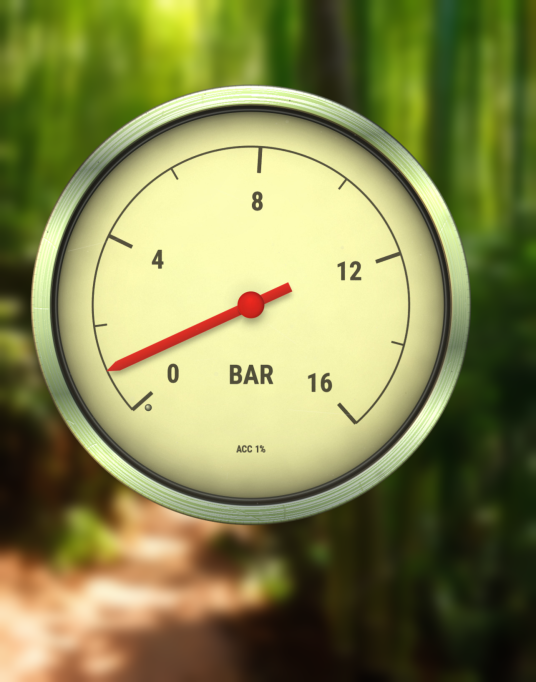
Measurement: 1 bar
